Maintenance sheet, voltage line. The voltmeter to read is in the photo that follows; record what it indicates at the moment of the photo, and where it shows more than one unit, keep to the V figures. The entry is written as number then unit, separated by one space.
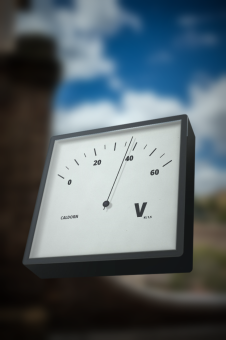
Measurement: 37.5 V
